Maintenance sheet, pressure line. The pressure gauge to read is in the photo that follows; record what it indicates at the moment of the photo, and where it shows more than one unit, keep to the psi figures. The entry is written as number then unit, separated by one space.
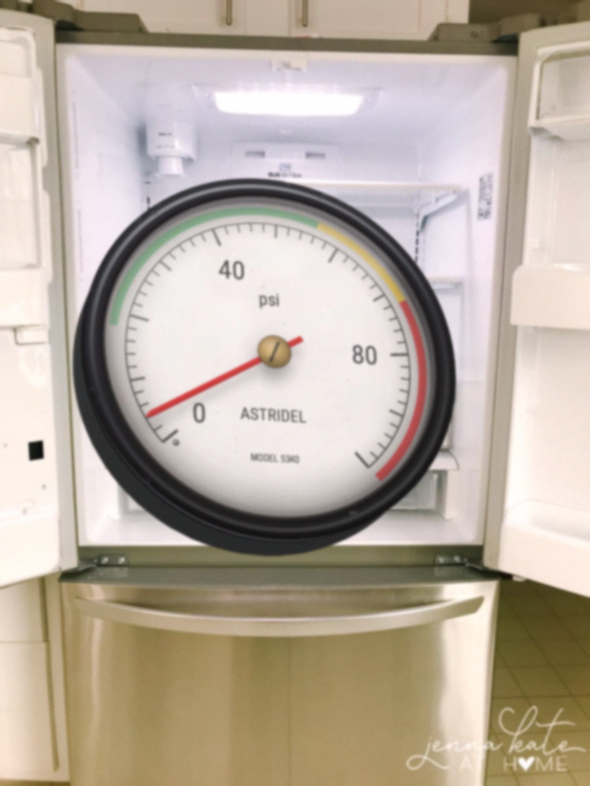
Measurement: 4 psi
